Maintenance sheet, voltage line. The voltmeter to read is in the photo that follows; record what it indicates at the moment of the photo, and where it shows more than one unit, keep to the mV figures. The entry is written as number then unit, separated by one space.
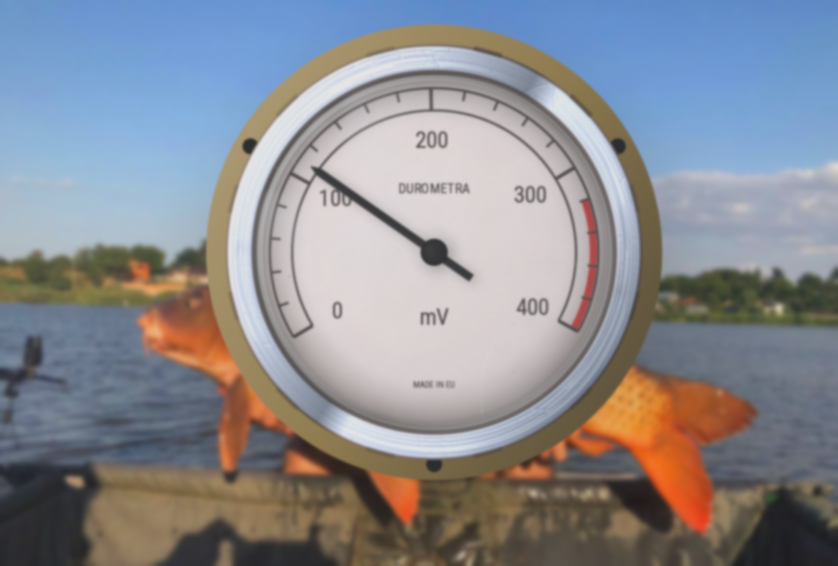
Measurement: 110 mV
